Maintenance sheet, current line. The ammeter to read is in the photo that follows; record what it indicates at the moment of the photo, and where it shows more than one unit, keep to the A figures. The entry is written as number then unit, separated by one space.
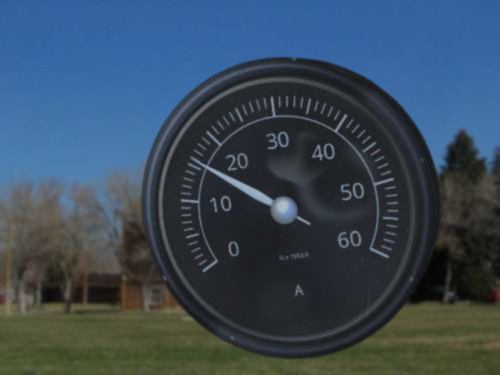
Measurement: 16 A
